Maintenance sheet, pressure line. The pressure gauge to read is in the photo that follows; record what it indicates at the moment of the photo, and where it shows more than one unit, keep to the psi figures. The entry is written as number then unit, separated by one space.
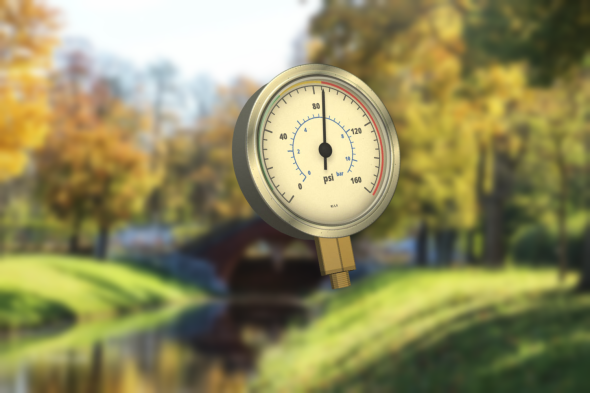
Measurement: 85 psi
